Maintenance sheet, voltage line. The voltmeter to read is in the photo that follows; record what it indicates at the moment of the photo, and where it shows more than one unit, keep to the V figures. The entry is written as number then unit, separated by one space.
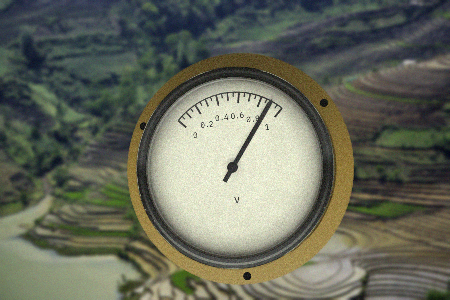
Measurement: 0.9 V
